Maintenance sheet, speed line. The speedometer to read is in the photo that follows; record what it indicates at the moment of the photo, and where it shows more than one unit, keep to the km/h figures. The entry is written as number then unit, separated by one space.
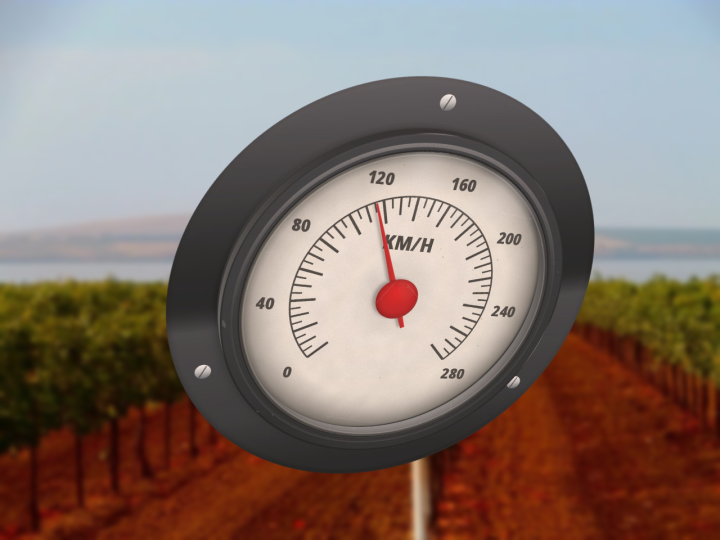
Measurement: 115 km/h
